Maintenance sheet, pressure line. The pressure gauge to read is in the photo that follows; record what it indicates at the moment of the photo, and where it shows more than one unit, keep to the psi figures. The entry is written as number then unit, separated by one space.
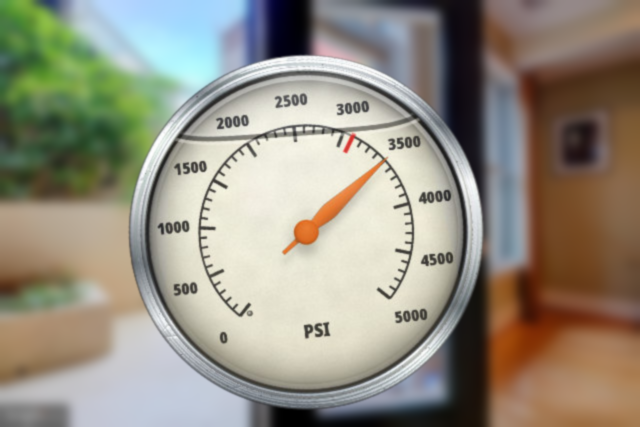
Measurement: 3500 psi
